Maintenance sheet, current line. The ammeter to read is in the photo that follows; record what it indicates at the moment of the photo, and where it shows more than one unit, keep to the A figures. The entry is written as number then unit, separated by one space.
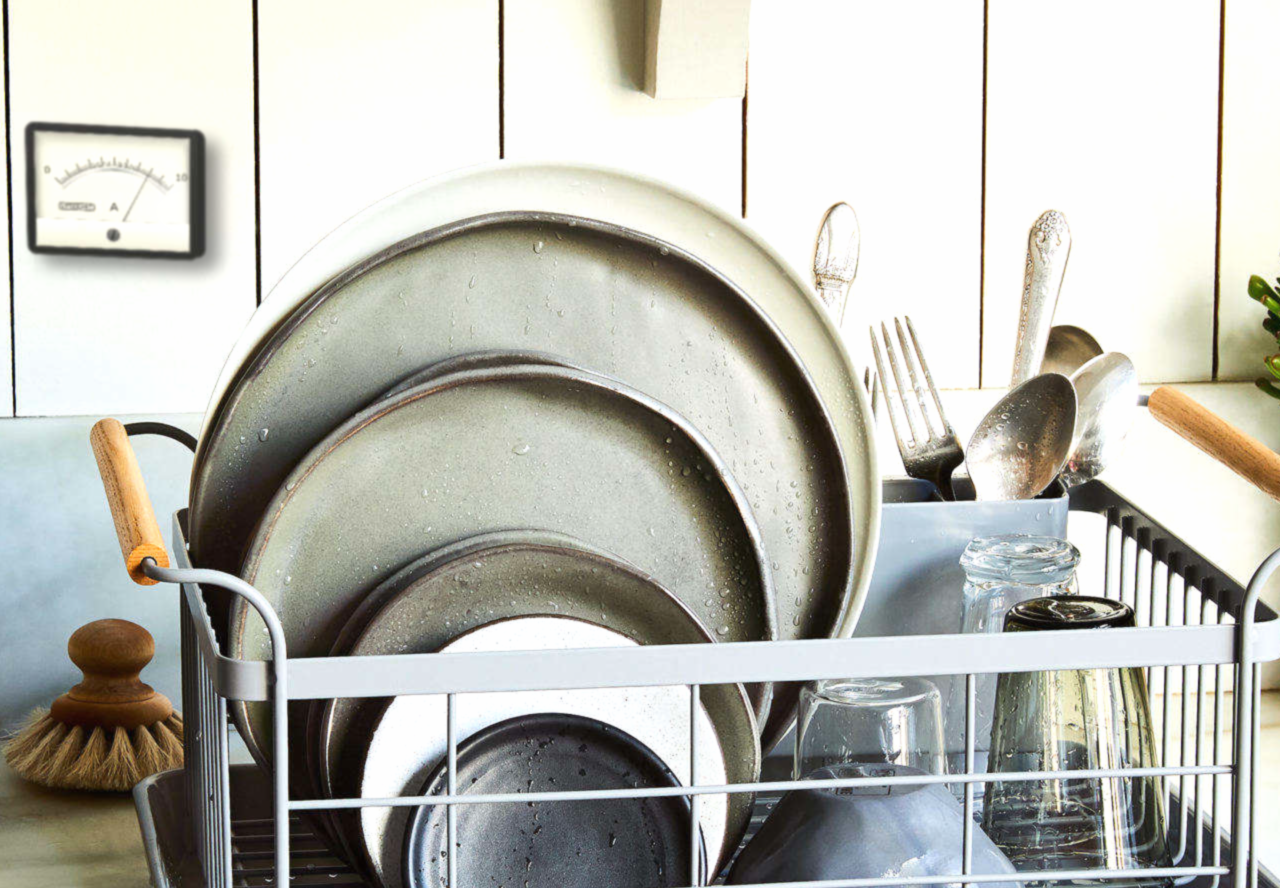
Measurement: 8 A
